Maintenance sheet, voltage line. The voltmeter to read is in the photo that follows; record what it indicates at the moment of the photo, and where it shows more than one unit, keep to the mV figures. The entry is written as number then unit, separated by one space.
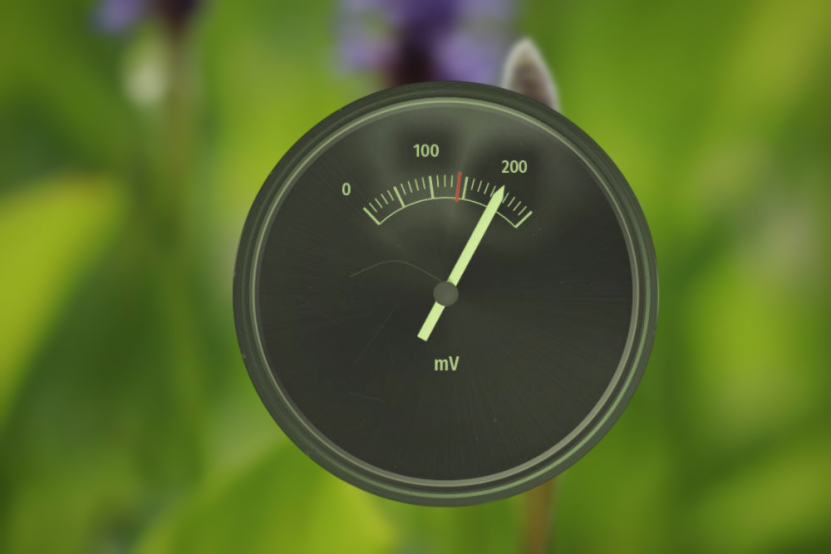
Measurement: 200 mV
